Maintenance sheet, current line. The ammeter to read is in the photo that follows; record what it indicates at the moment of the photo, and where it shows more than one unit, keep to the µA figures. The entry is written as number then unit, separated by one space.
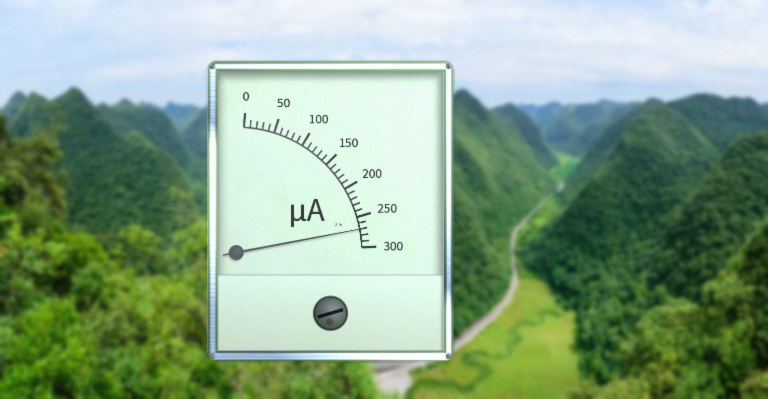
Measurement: 270 µA
